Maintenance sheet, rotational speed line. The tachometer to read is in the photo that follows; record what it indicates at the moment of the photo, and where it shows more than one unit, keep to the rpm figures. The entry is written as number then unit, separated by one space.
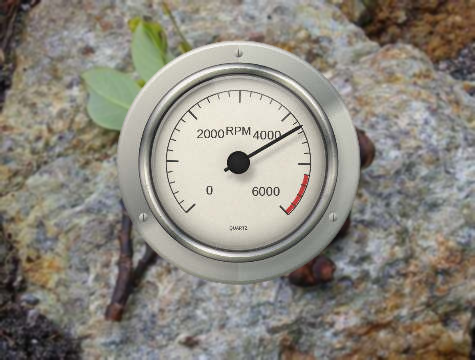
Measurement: 4300 rpm
